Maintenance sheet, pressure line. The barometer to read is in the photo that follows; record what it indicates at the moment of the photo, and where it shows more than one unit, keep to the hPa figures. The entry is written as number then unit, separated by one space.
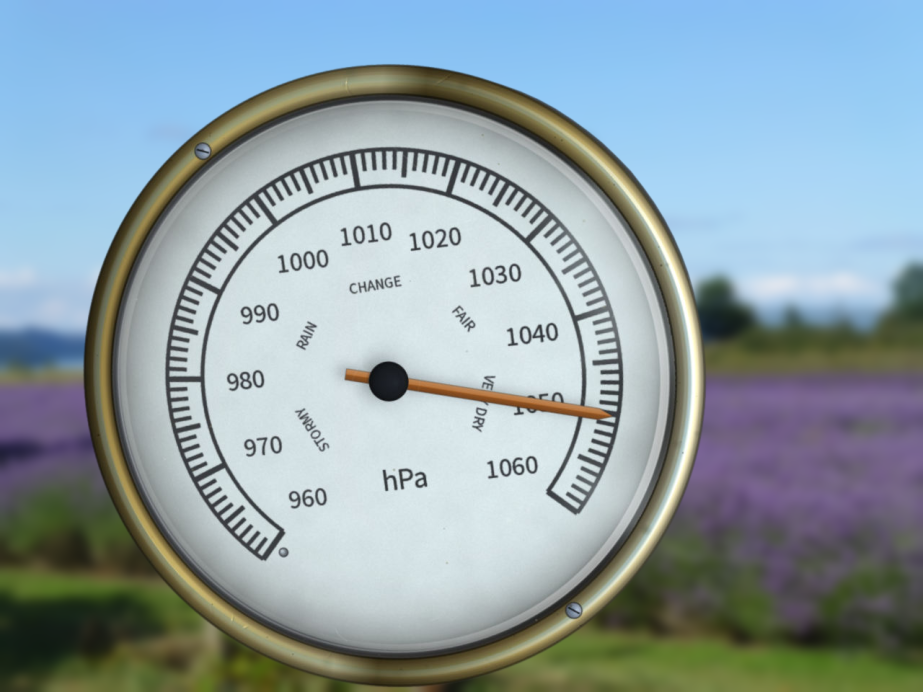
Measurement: 1050 hPa
